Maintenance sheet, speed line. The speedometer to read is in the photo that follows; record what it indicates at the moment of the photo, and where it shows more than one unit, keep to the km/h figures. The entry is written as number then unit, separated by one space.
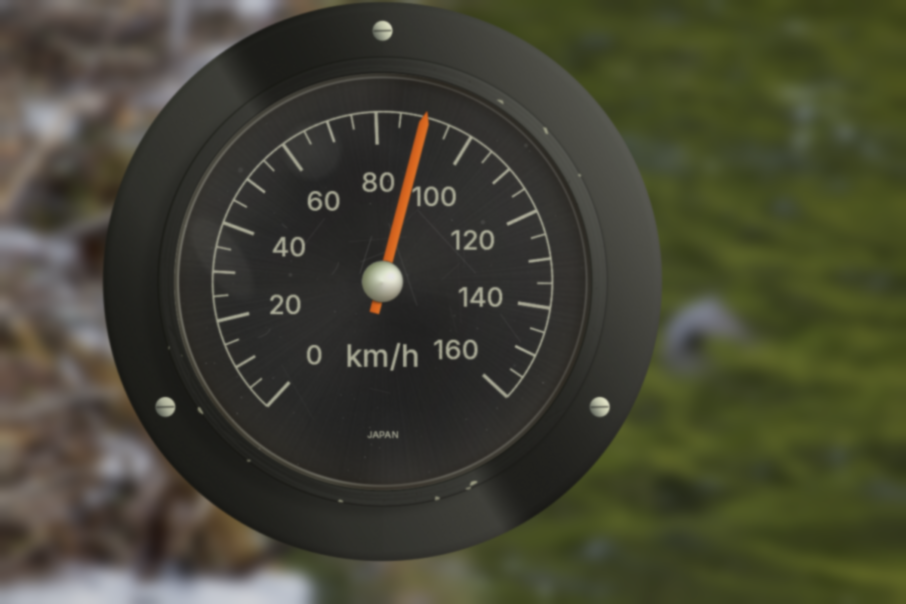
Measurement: 90 km/h
